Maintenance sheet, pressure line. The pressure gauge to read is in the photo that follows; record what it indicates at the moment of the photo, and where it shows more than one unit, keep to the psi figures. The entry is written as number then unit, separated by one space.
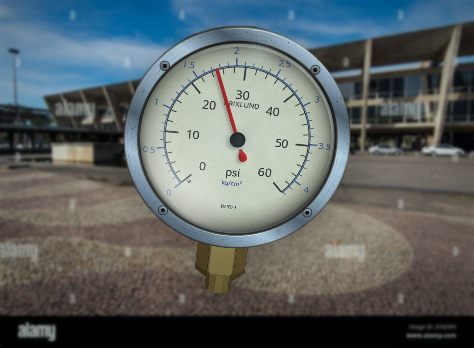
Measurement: 25 psi
